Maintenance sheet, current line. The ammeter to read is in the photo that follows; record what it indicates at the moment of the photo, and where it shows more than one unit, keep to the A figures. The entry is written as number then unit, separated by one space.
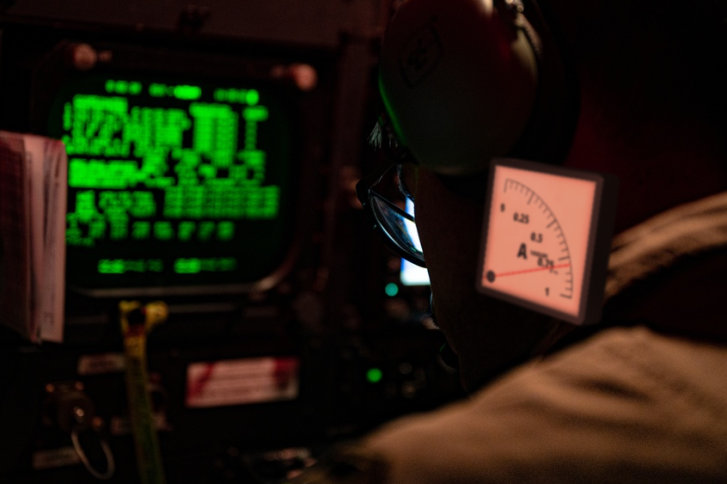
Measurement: 0.8 A
